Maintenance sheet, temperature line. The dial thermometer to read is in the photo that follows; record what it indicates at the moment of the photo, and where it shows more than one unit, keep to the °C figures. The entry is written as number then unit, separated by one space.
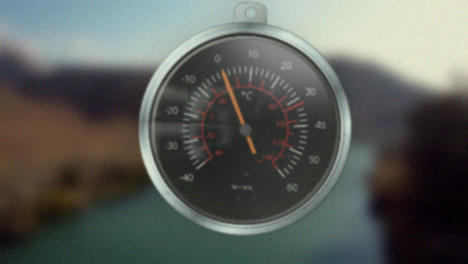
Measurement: 0 °C
